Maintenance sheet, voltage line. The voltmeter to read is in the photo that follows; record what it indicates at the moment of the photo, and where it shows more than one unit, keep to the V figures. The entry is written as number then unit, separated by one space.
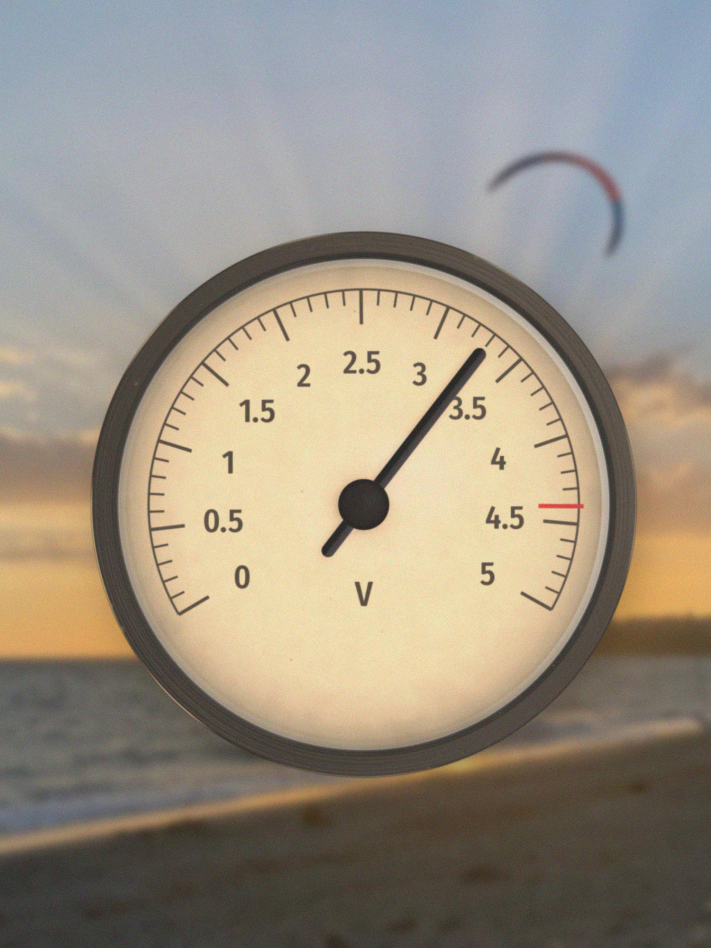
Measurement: 3.3 V
